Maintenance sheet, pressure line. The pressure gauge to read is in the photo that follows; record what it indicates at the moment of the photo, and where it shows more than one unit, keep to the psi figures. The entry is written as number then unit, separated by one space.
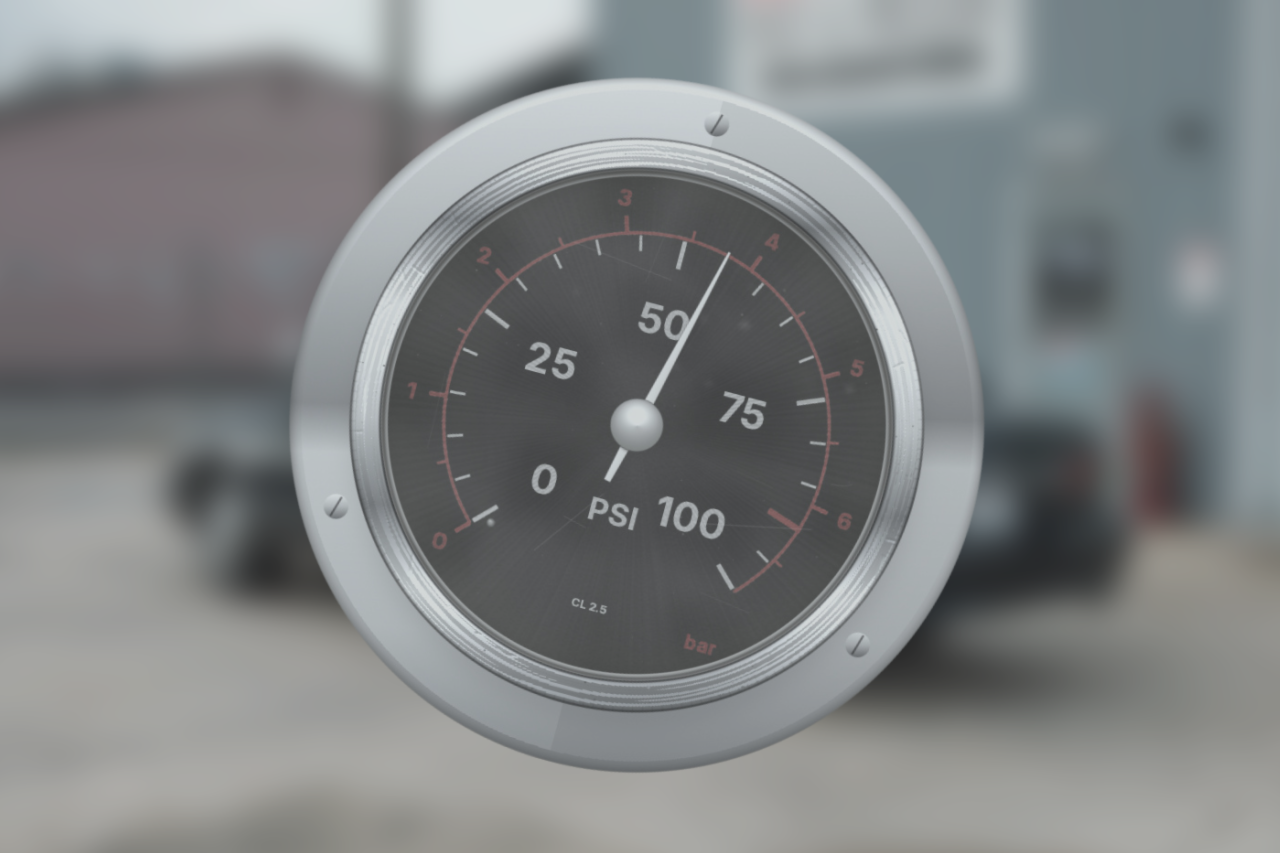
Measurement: 55 psi
